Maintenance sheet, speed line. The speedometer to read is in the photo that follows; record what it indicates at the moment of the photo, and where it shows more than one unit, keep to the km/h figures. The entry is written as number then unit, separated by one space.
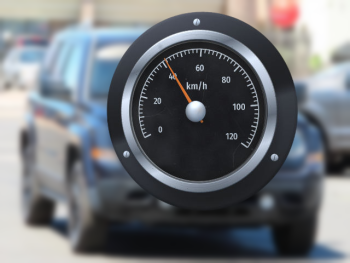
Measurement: 42 km/h
